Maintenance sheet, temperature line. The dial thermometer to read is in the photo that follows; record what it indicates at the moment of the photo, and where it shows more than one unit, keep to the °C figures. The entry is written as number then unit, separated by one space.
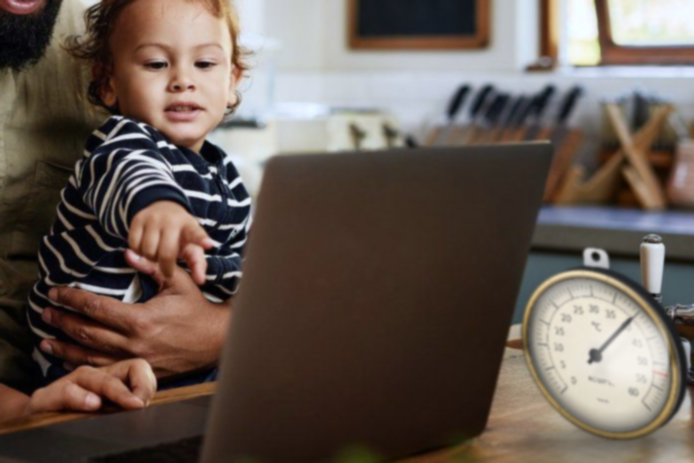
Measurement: 40 °C
